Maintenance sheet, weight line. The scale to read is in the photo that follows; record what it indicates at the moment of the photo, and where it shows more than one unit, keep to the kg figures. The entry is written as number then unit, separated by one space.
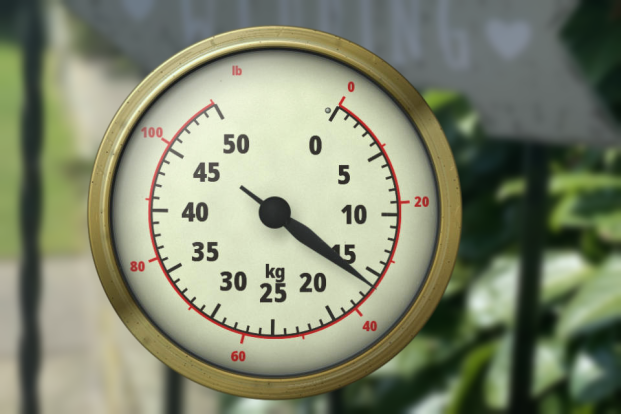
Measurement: 16 kg
